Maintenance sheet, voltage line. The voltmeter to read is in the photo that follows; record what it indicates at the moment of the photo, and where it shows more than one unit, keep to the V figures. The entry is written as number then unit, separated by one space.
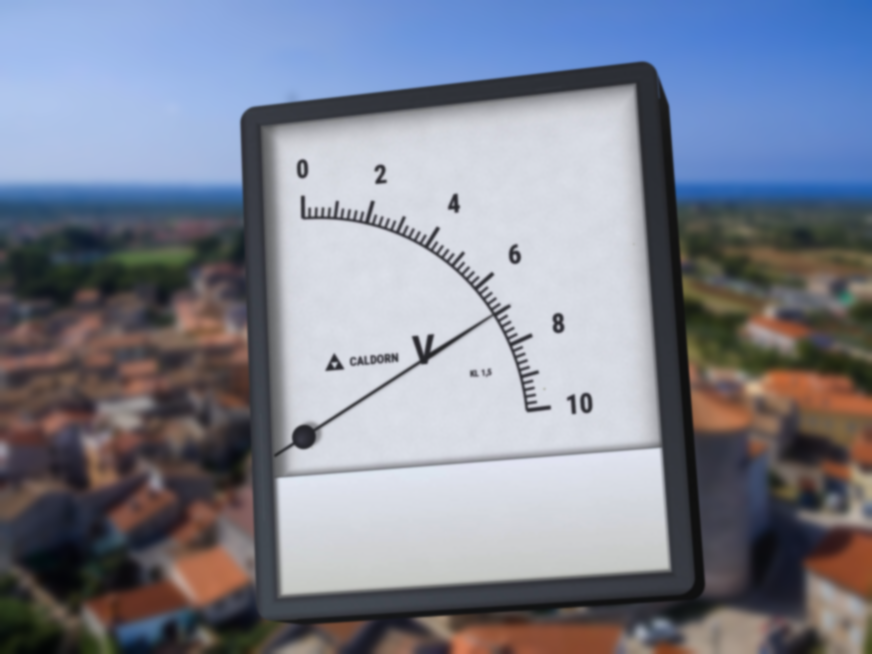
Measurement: 7 V
